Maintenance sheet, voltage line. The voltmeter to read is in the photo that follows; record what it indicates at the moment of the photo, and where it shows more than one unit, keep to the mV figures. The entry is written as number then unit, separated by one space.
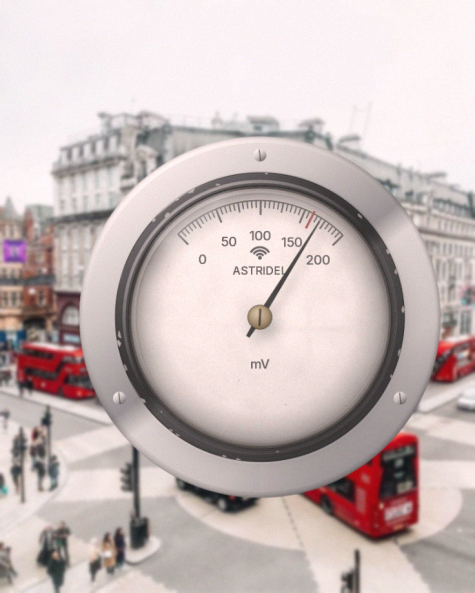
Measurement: 170 mV
